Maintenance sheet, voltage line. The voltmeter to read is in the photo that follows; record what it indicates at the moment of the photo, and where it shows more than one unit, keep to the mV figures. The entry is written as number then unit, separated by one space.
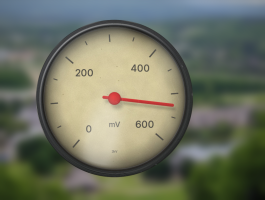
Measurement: 525 mV
